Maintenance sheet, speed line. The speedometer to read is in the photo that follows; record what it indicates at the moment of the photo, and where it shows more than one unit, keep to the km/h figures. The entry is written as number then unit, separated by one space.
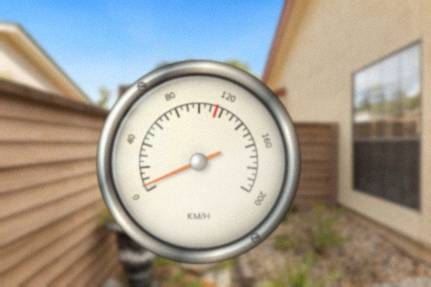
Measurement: 5 km/h
